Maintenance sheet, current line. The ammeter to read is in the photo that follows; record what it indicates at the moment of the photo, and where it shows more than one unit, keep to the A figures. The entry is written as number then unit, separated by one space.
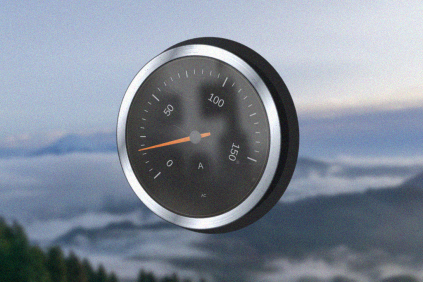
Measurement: 17.5 A
